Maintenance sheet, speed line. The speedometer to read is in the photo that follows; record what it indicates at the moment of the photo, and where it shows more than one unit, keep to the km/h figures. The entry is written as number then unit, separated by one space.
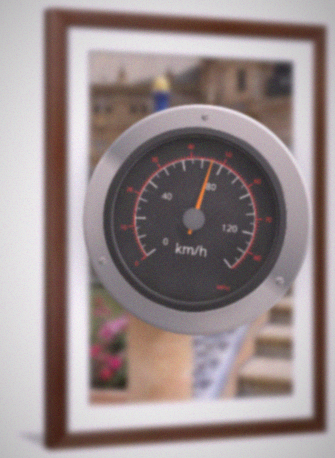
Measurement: 75 km/h
